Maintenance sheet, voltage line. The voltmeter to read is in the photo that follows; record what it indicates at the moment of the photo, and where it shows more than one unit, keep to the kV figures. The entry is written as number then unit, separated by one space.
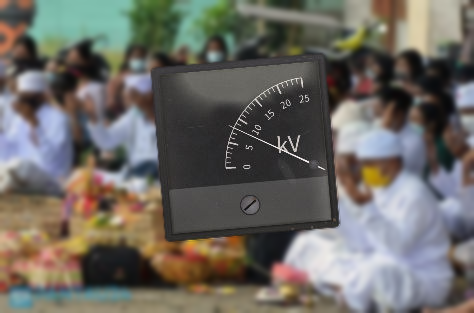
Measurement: 8 kV
